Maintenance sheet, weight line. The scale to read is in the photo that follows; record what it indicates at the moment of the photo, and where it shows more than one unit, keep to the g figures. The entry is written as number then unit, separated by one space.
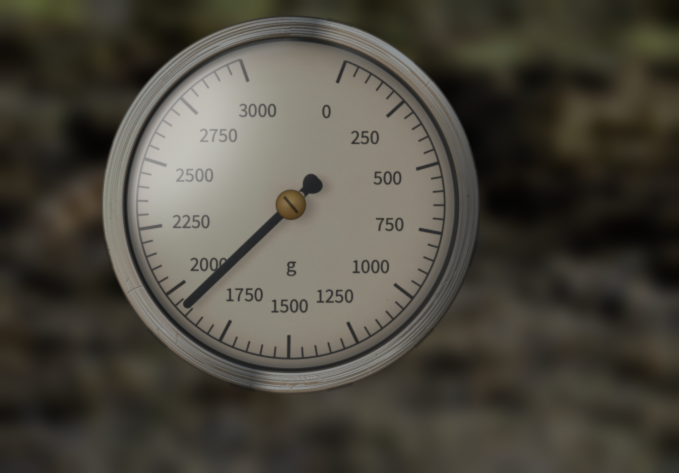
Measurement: 1925 g
